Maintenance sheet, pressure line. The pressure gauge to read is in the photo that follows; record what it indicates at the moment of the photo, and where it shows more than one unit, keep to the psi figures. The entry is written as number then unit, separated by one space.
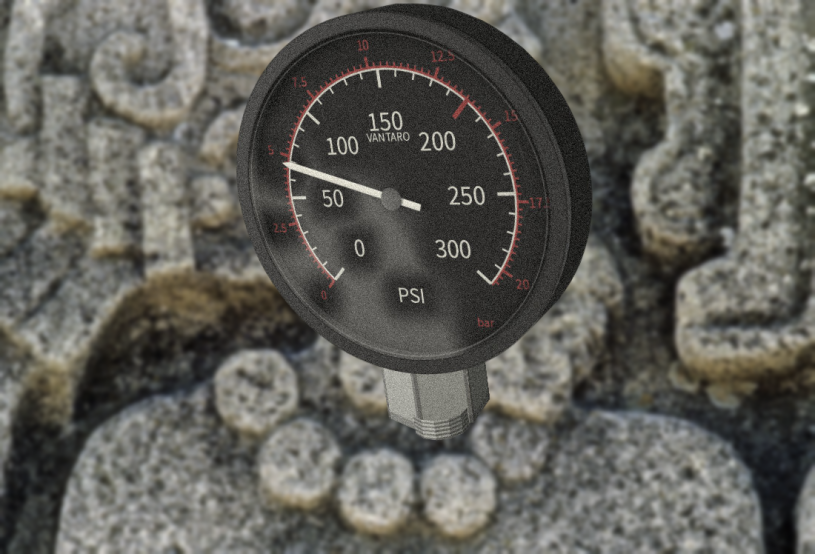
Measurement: 70 psi
